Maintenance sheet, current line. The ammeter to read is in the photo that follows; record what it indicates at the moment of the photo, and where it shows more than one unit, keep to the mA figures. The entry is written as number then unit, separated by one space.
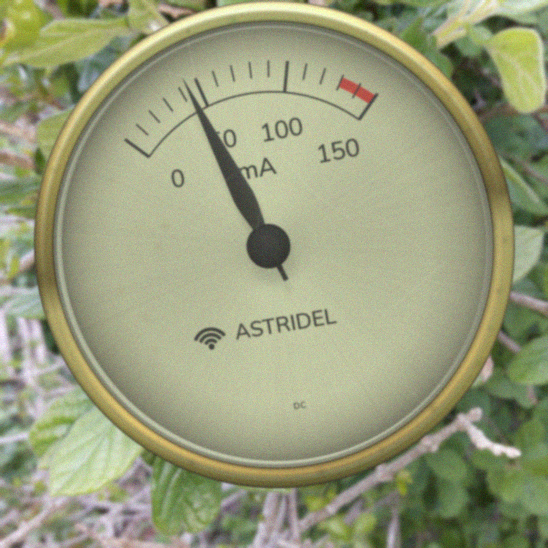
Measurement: 45 mA
